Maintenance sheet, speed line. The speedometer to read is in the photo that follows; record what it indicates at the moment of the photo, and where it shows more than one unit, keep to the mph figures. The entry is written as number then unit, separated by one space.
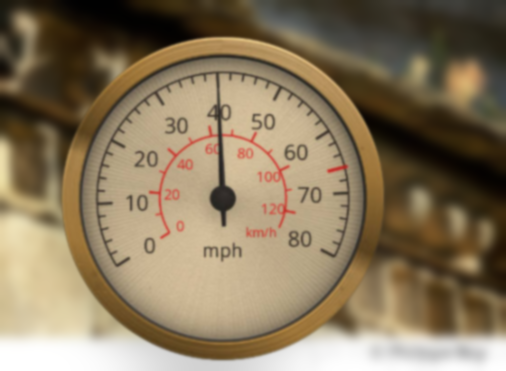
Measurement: 40 mph
